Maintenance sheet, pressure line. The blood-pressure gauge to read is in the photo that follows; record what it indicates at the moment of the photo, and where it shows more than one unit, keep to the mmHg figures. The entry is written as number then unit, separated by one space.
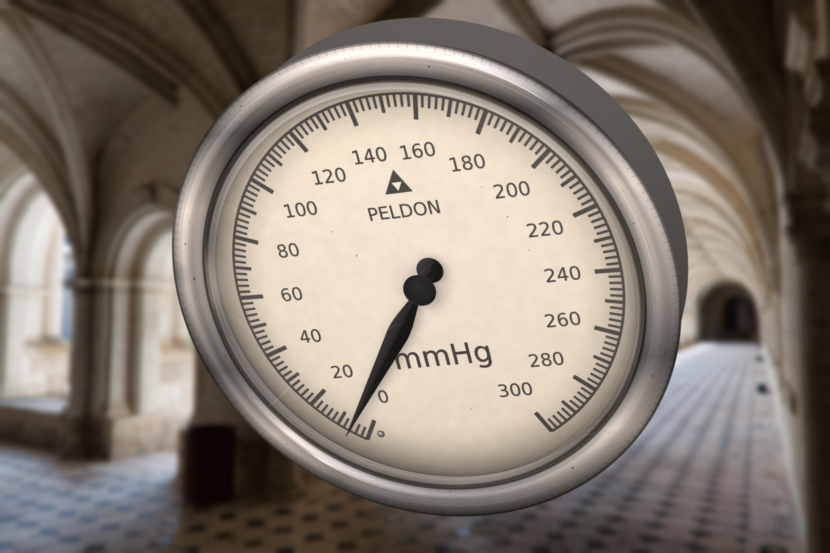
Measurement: 6 mmHg
